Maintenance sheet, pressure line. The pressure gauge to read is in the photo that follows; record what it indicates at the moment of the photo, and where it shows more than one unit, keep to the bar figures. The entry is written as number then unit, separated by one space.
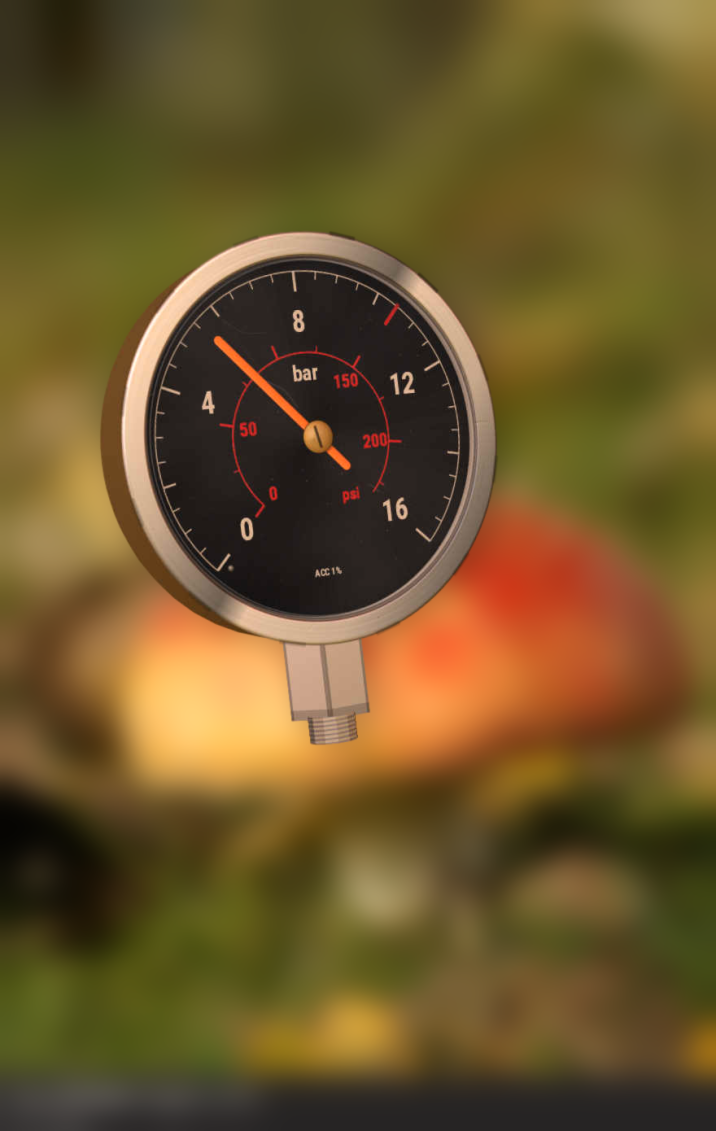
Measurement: 5.5 bar
